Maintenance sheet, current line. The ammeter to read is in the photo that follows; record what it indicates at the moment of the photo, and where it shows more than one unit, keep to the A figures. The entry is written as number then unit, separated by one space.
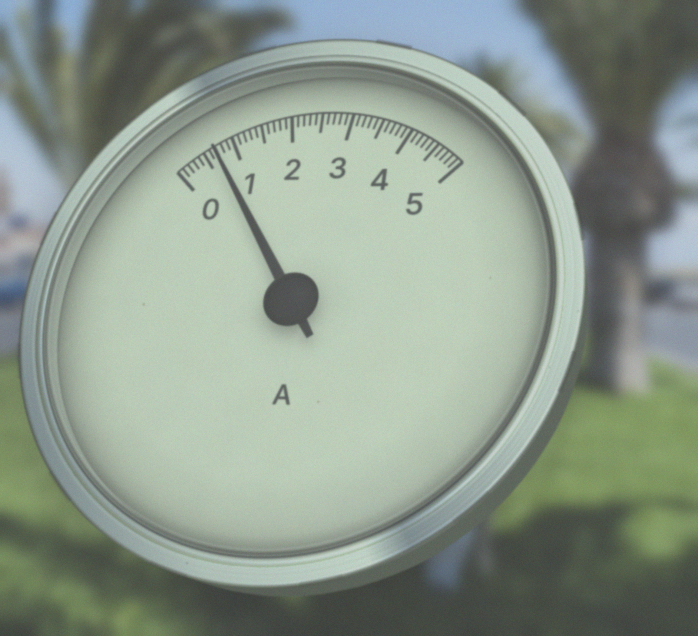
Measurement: 0.7 A
